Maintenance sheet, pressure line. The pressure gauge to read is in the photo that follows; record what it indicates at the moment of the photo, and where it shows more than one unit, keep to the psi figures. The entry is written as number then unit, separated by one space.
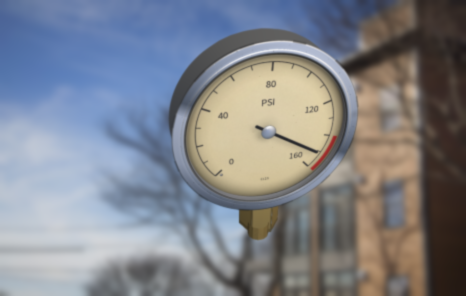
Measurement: 150 psi
